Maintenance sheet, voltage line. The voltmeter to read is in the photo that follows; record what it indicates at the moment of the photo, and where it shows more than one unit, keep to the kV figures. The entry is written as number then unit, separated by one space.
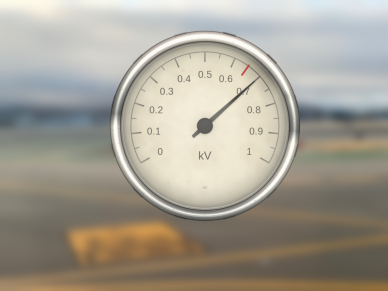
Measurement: 0.7 kV
